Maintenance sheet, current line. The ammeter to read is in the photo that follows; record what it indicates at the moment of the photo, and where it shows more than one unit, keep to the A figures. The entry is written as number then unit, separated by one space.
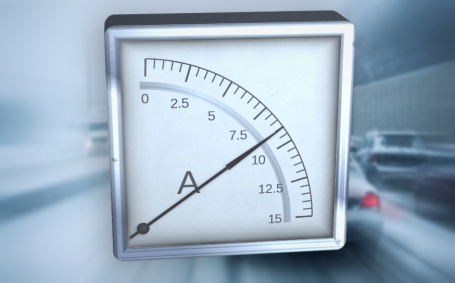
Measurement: 9 A
